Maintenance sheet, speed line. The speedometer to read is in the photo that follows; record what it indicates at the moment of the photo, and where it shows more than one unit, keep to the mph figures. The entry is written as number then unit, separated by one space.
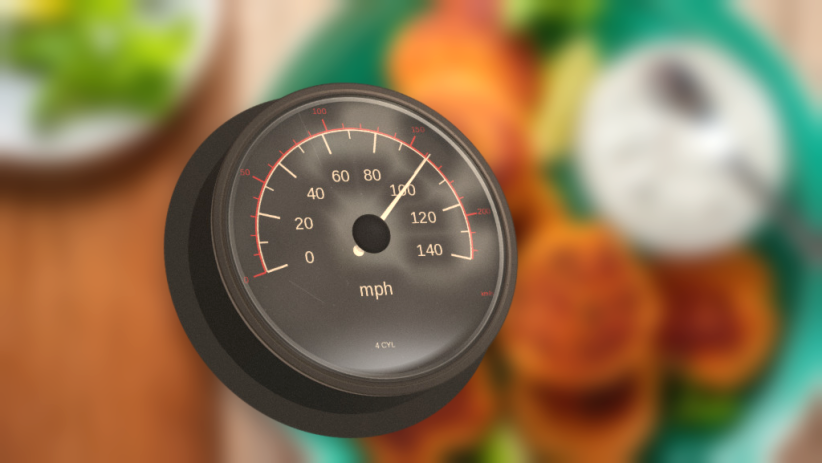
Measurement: 100 mph
